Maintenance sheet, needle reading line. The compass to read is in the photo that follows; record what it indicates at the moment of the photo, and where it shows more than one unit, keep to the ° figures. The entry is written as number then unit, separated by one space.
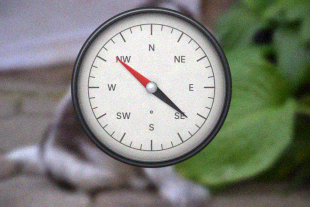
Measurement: 310 °
